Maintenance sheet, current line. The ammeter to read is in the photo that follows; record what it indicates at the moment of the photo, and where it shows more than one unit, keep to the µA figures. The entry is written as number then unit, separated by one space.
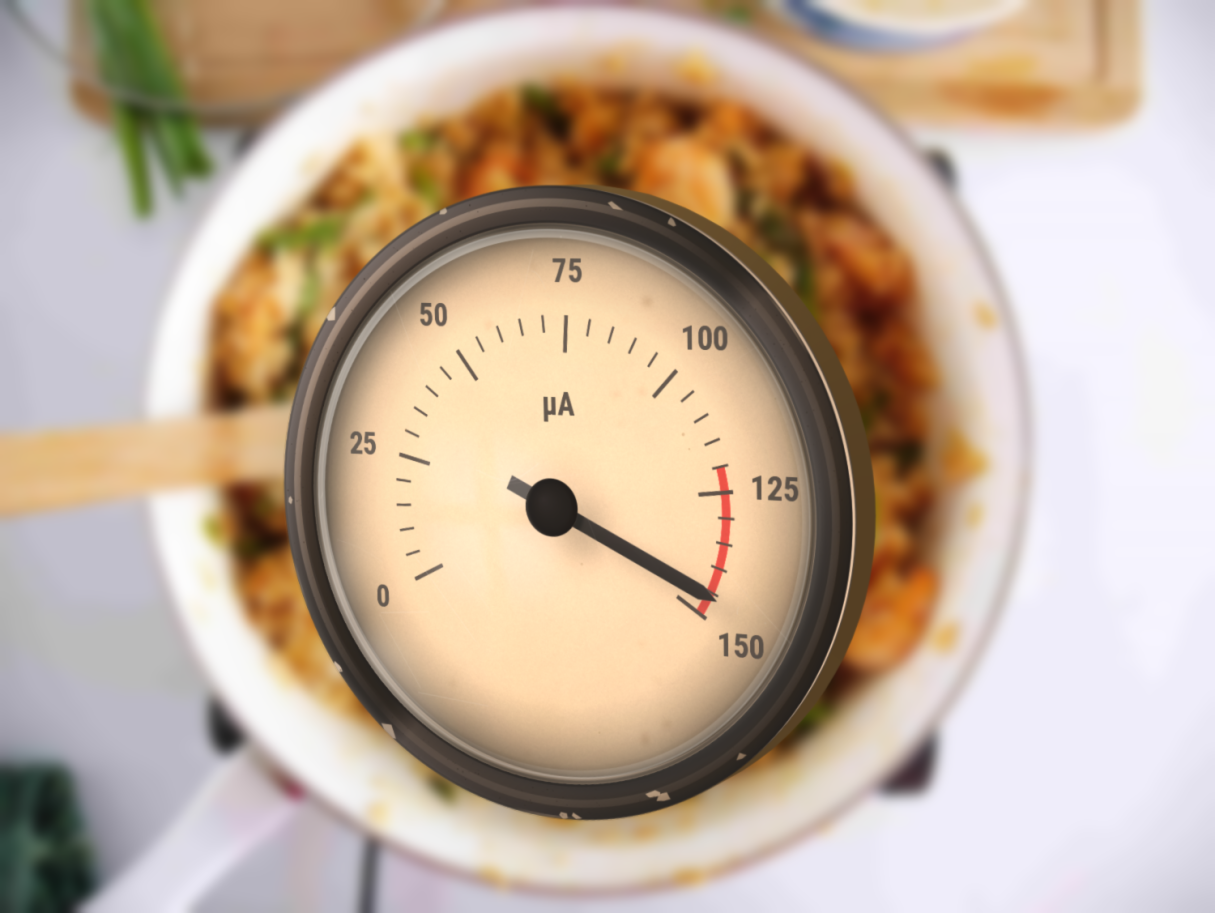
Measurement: 145 µA
